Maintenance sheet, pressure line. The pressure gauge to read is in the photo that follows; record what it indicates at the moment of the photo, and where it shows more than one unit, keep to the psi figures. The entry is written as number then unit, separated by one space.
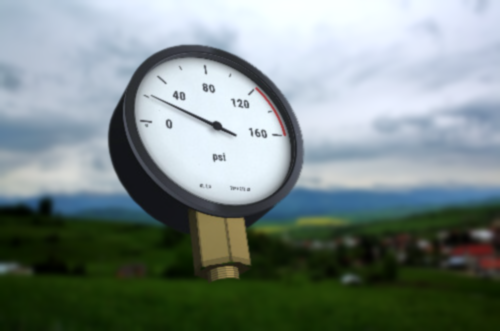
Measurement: 20 psi
